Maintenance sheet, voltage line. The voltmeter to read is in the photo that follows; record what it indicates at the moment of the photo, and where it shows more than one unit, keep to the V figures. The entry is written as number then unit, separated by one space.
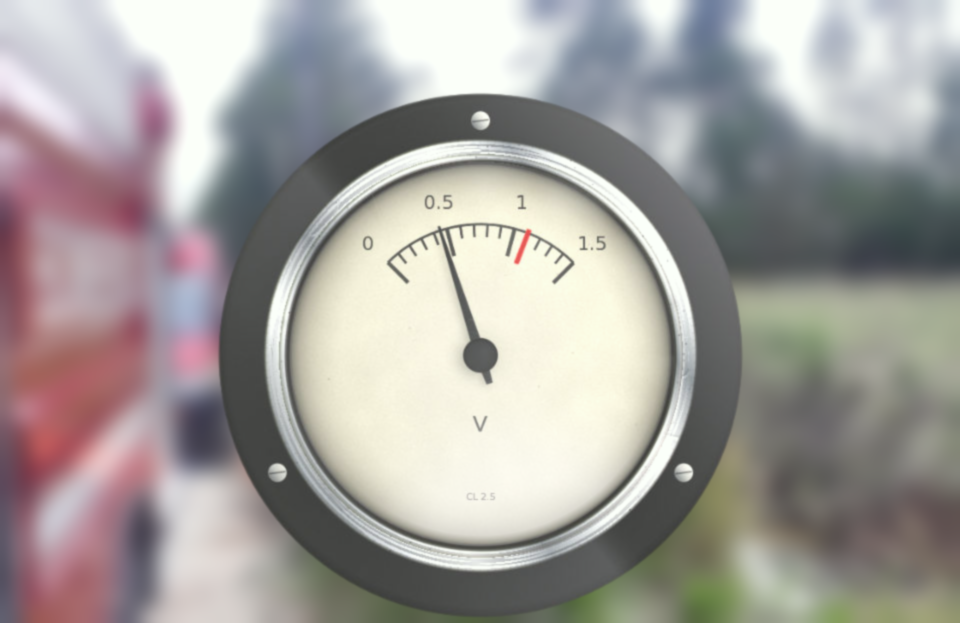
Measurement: 0.45 V
